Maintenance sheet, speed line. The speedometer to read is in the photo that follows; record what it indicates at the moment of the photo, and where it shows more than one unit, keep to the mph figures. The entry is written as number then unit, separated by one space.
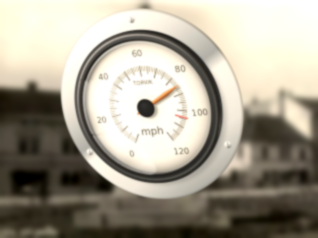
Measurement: 85 mph
